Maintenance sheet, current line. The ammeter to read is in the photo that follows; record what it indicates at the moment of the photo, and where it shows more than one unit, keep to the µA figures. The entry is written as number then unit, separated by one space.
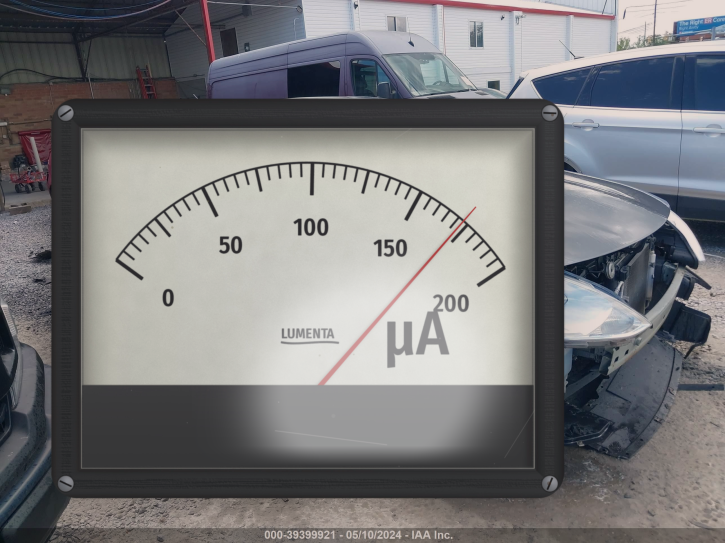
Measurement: 172.5 µA
